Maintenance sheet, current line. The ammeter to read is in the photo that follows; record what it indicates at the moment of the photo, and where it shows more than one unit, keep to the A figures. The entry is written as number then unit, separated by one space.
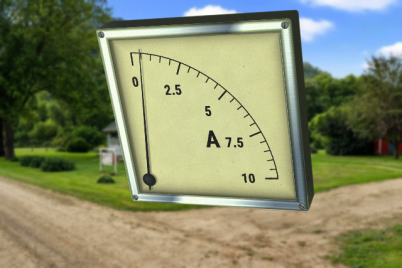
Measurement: 0.5 A
